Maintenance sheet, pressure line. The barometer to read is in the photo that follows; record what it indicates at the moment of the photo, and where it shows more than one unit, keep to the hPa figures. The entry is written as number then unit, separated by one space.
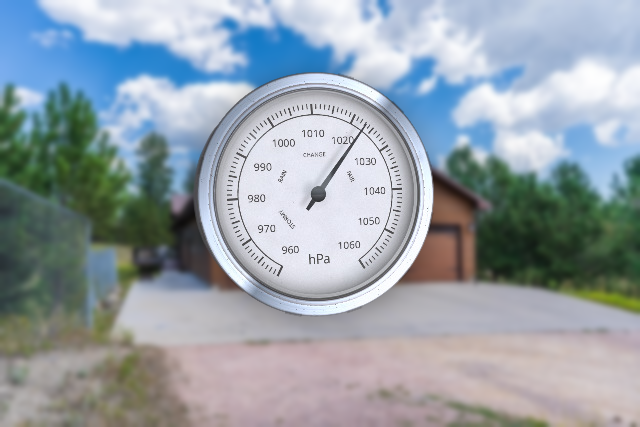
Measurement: 1023 hPa
